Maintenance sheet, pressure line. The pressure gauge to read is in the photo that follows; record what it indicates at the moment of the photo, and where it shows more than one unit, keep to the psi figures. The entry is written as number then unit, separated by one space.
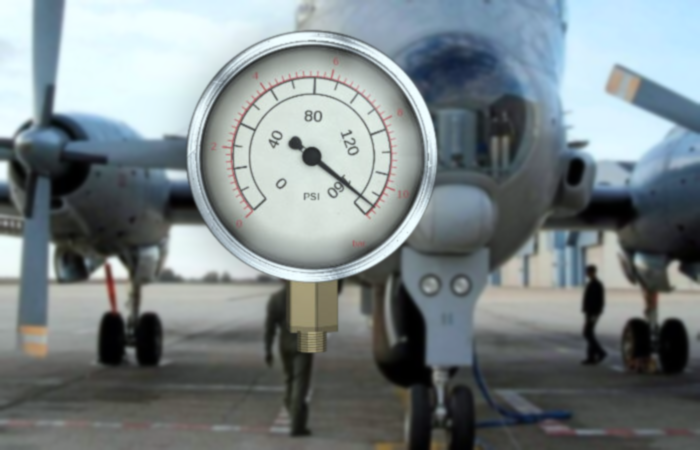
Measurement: 155 psi
